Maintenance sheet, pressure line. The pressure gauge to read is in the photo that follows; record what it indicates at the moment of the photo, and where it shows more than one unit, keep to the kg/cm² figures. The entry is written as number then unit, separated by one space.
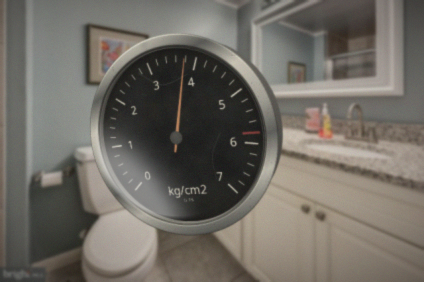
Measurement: 3.8 kg/cm²
